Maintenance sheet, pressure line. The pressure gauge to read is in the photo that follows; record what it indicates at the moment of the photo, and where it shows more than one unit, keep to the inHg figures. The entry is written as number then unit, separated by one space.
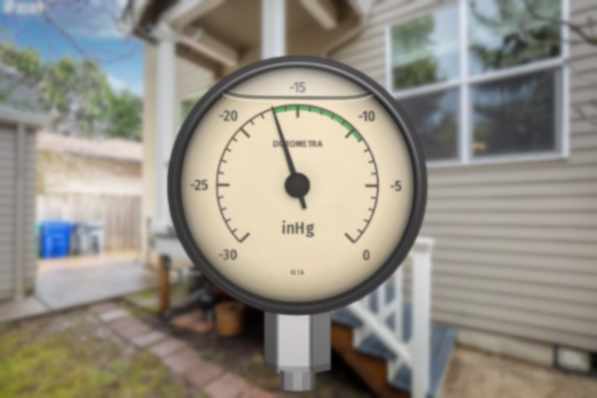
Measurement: -17 inHg
